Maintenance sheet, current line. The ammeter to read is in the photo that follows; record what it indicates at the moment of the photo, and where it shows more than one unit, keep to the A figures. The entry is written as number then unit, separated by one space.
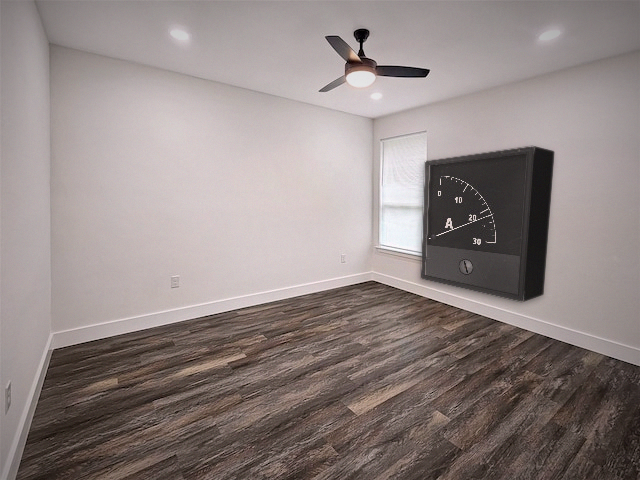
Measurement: 22 A
